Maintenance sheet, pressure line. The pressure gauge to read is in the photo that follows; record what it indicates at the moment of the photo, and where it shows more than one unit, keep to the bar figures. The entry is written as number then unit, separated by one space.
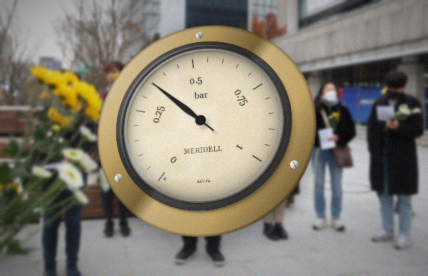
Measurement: 0.35 bar
